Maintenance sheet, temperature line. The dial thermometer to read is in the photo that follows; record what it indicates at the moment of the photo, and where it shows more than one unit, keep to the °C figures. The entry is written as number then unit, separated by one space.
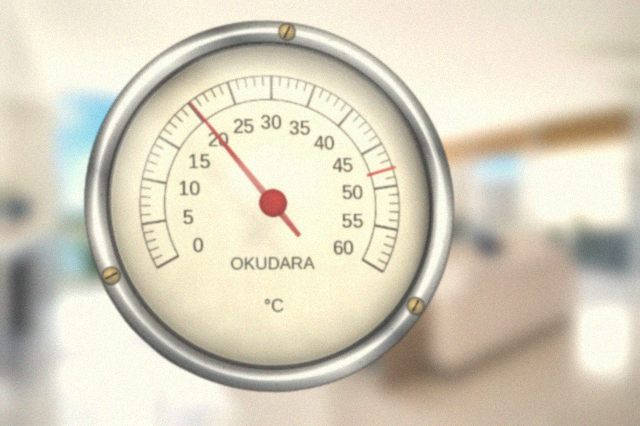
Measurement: 20 °C
